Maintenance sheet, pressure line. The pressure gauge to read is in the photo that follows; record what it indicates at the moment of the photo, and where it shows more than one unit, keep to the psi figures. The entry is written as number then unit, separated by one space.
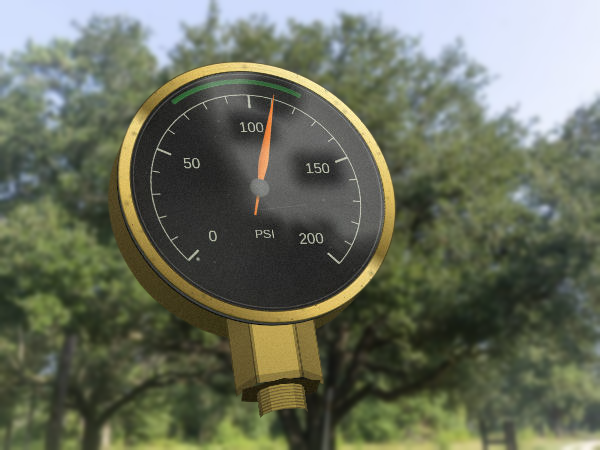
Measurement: 110 psi
